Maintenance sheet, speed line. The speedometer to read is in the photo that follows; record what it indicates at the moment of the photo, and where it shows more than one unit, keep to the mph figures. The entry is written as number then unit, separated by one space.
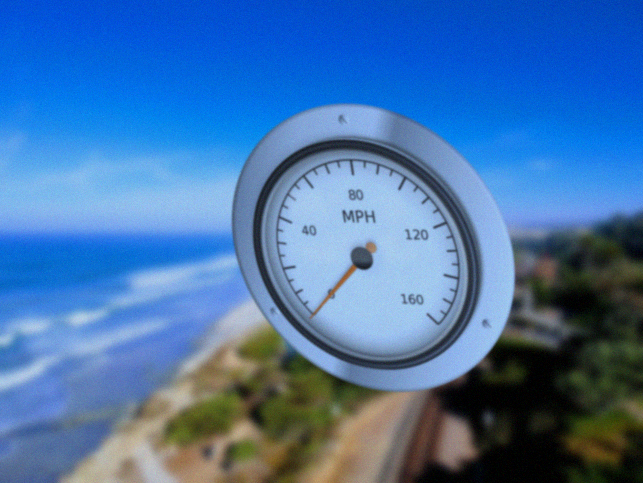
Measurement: 0 mph
